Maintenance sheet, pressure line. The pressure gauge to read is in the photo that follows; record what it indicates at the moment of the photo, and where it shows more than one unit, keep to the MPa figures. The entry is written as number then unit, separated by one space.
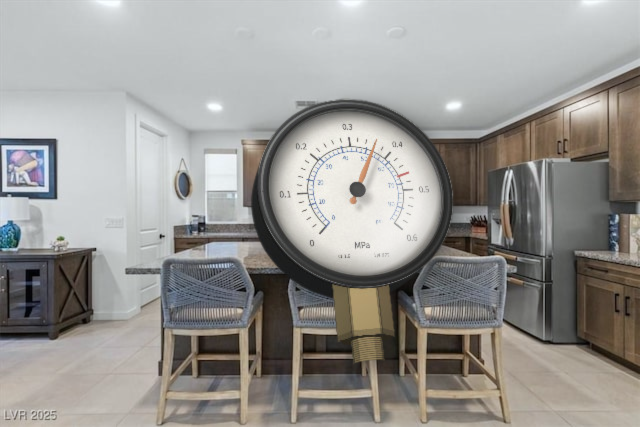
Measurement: 0.36 MPa
